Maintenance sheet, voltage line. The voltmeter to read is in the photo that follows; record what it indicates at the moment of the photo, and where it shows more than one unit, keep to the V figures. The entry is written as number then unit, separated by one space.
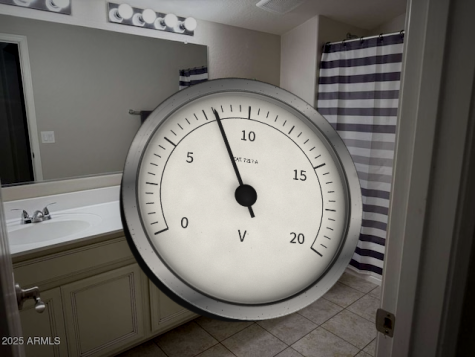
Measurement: 8 V
